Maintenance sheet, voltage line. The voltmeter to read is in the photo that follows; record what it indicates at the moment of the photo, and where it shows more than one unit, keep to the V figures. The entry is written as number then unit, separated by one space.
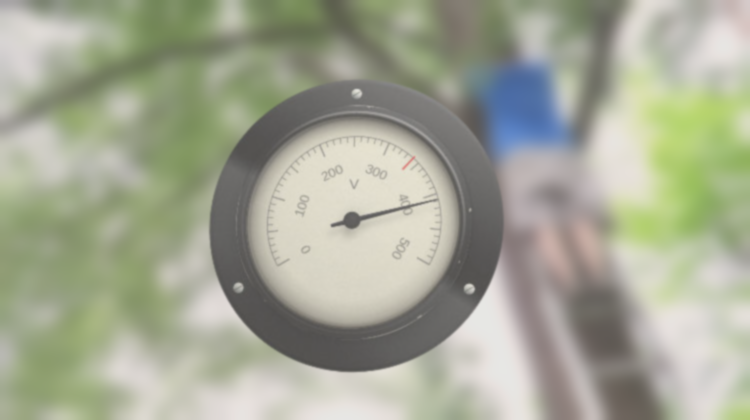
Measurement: 410 V
